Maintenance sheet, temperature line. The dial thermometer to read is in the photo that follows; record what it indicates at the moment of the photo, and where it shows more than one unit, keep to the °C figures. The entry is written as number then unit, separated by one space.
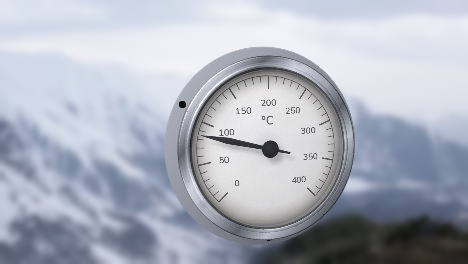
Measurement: 85 °C
